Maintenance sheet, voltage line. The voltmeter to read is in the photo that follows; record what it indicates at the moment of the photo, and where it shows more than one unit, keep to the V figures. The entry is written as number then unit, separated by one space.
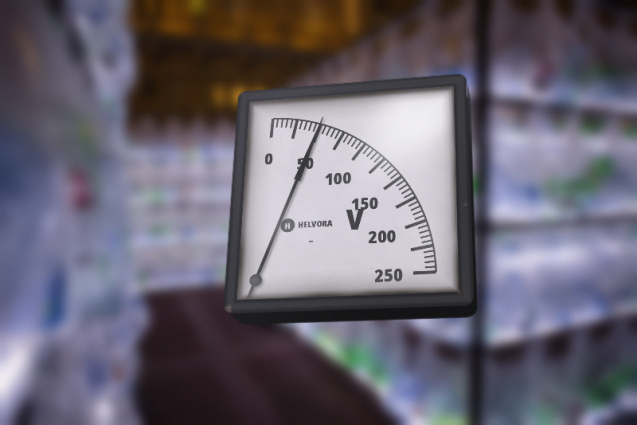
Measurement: 50 V
